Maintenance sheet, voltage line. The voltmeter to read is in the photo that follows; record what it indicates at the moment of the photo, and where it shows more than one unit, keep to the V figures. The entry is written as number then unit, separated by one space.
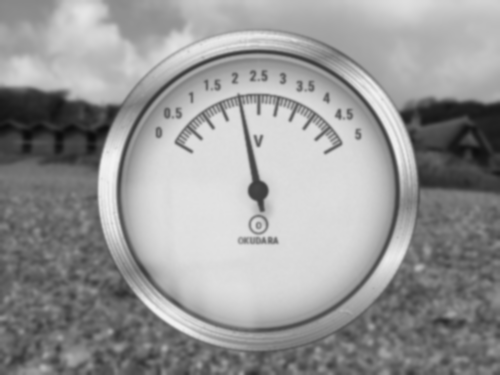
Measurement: 2 V
